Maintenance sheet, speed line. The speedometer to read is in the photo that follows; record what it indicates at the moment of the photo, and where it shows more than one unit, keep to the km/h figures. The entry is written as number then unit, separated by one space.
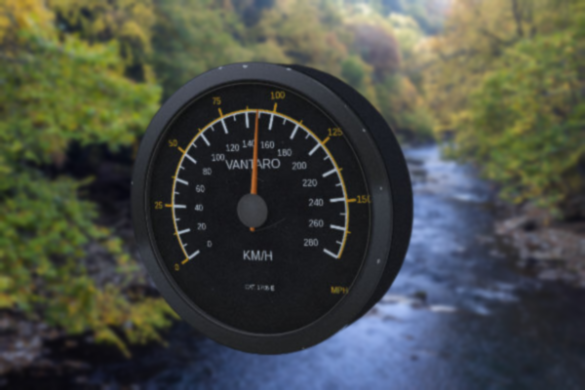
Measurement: 150 km/h
